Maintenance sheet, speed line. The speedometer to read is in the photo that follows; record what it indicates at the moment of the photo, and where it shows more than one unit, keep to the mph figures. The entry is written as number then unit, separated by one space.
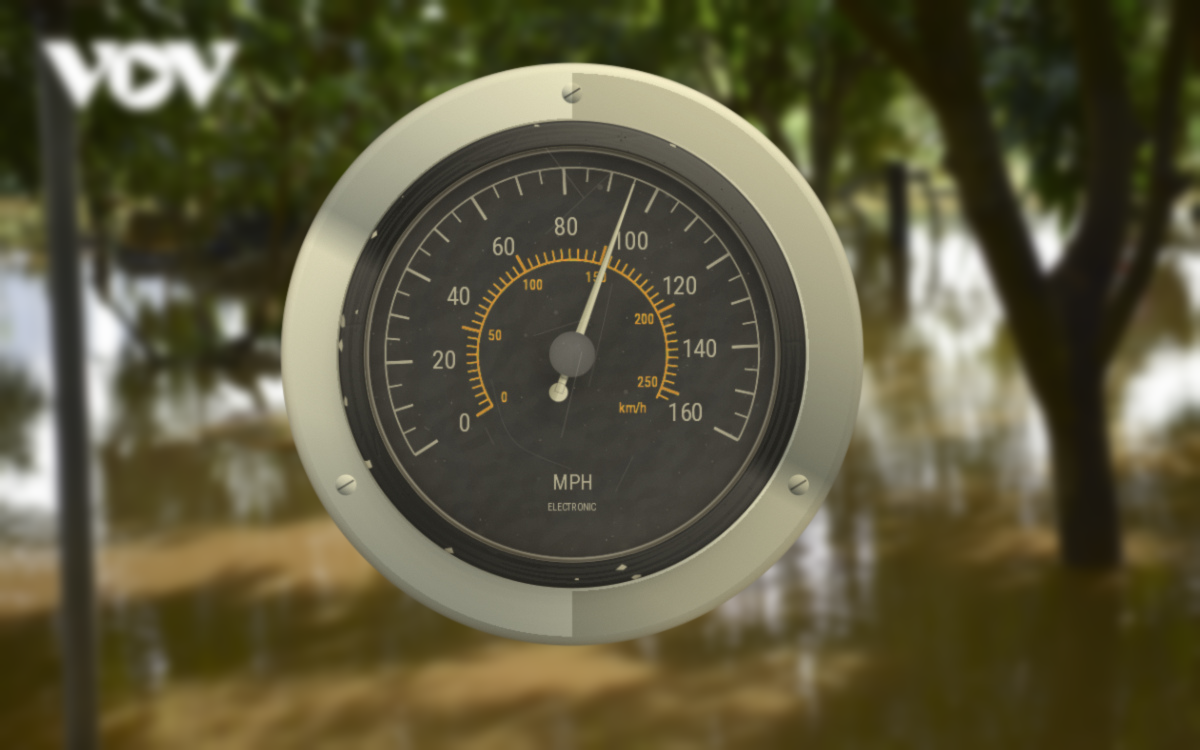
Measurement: 95 mph
